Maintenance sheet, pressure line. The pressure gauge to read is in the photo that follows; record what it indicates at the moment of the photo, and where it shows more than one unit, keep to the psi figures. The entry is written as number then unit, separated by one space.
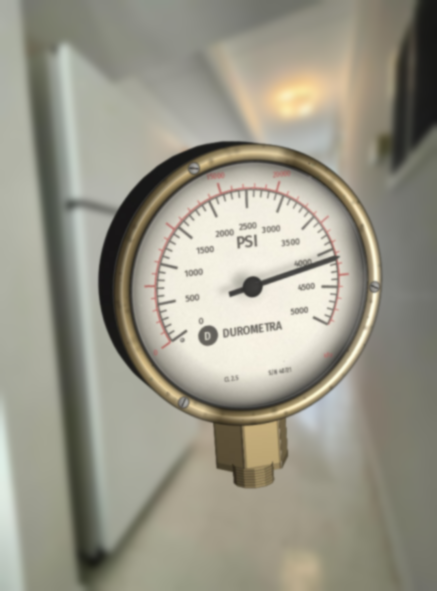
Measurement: 4100 psi
